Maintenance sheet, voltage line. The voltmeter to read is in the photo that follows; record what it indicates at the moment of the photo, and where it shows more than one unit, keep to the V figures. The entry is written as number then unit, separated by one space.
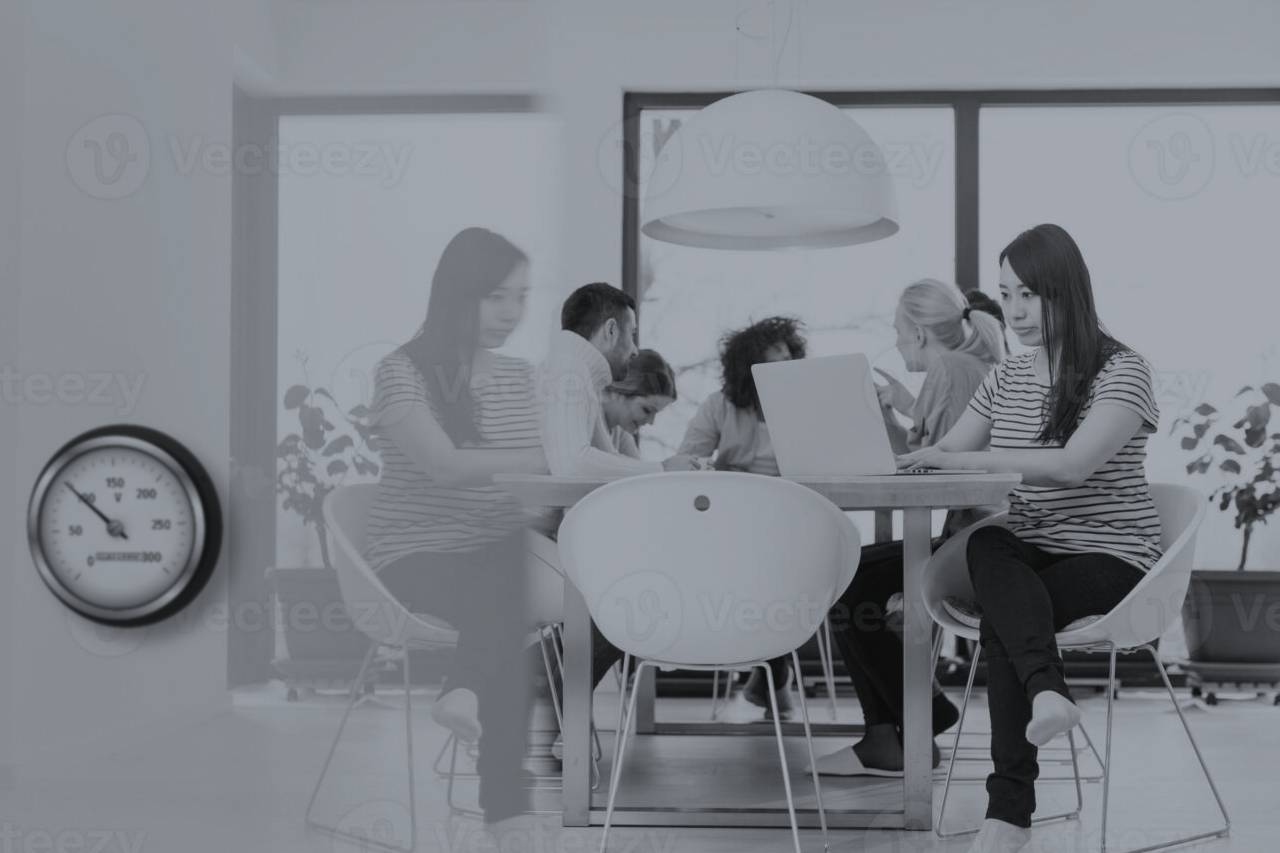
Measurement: 100 V
